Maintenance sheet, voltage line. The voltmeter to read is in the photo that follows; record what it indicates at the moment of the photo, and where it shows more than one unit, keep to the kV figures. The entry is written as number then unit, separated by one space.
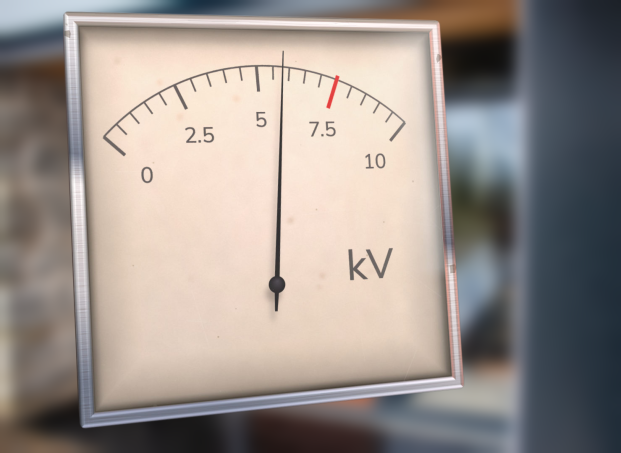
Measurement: 5.75 kV
